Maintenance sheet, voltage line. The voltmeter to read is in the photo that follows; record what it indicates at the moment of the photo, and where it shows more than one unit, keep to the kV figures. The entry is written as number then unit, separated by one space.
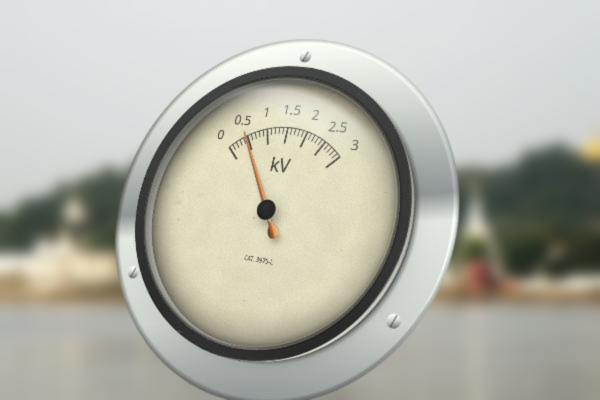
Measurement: 0.5 kV
